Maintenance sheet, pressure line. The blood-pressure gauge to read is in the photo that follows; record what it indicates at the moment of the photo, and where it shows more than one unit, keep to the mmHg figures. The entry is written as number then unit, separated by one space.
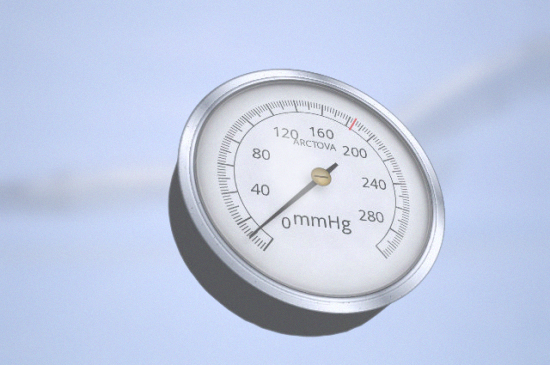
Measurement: 10 mmHg
